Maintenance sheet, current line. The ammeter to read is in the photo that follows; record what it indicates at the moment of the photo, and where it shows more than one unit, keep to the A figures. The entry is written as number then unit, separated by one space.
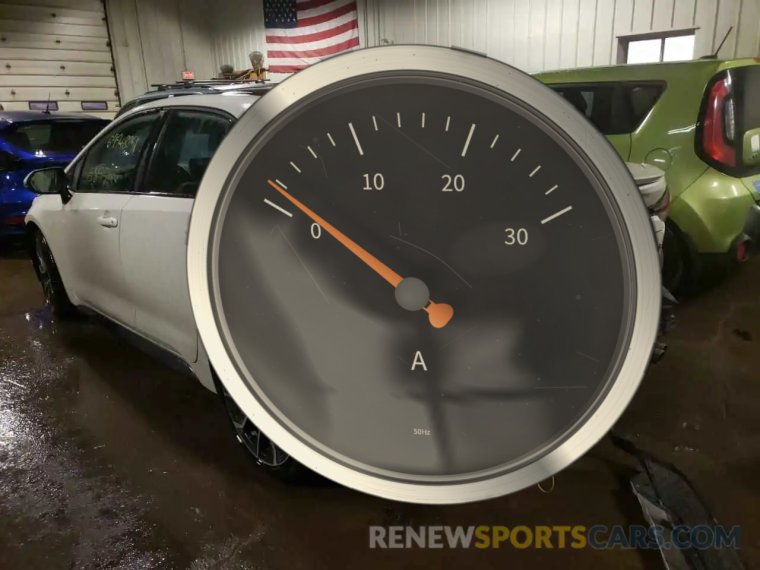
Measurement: 2 A
